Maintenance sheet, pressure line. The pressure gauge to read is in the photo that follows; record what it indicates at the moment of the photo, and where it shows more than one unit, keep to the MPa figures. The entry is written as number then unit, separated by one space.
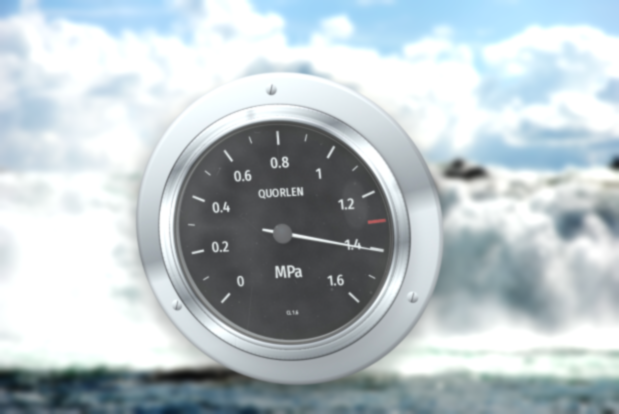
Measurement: 1.4 MPa
